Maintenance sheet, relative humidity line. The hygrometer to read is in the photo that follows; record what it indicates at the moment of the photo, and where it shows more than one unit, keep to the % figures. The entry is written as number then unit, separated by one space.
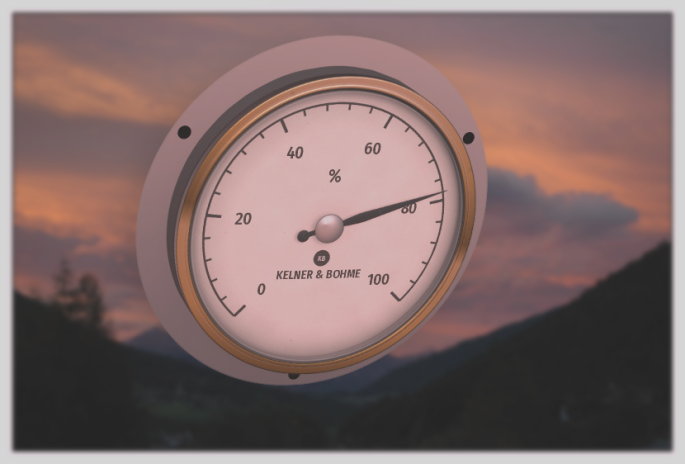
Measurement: 78 %
